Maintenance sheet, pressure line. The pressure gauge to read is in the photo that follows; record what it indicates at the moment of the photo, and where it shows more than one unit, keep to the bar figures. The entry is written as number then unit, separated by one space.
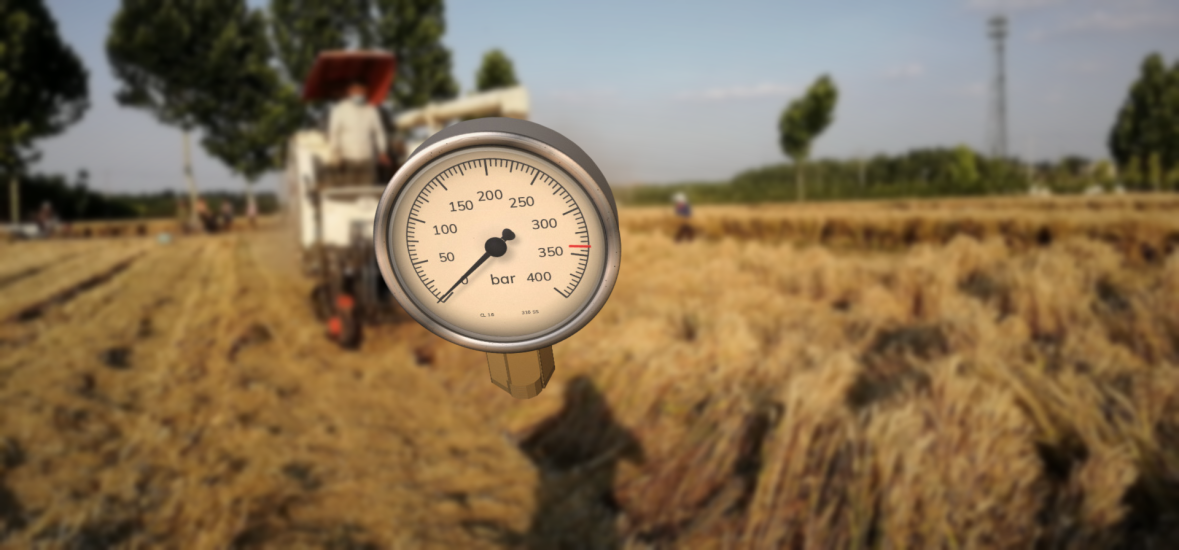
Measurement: 5 bar
